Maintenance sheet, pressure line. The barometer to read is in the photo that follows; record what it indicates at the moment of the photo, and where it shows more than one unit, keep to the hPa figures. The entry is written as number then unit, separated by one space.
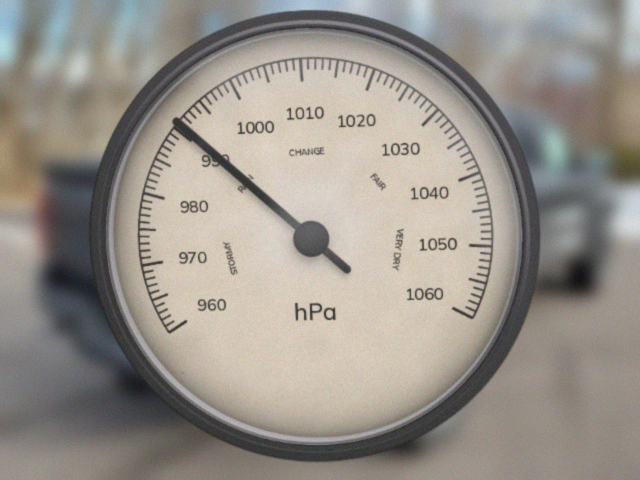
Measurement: 991 hPa
